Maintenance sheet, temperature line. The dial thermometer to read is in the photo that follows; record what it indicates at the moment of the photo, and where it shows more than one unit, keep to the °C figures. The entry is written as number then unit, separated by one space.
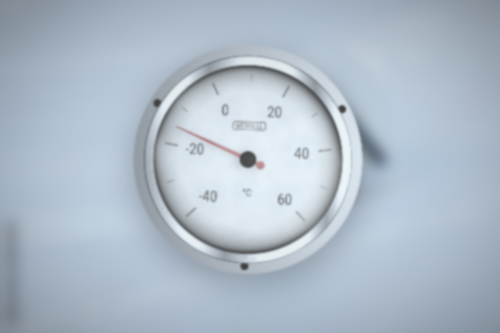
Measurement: -15 °C
